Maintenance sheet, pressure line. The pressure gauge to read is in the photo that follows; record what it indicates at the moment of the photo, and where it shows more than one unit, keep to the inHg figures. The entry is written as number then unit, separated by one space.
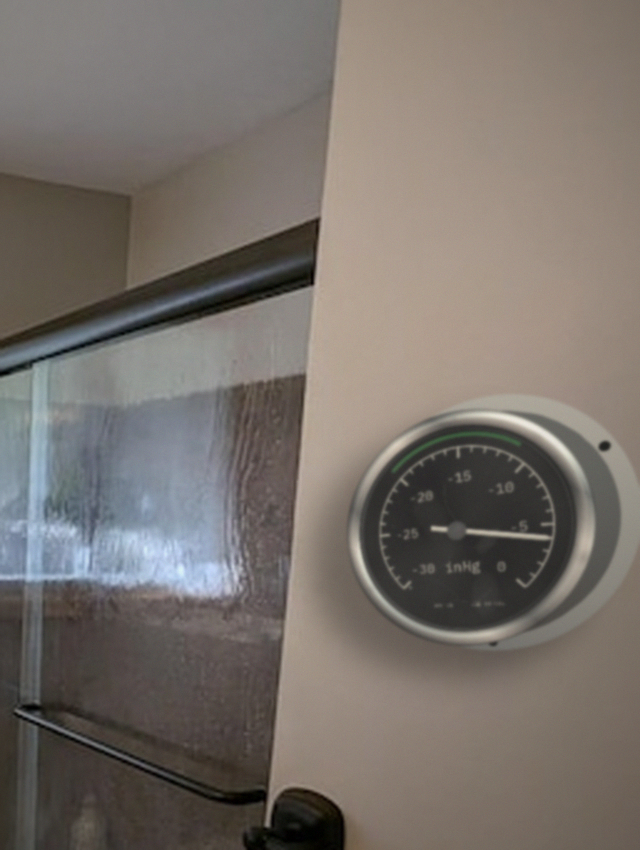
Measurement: -4 inHg
